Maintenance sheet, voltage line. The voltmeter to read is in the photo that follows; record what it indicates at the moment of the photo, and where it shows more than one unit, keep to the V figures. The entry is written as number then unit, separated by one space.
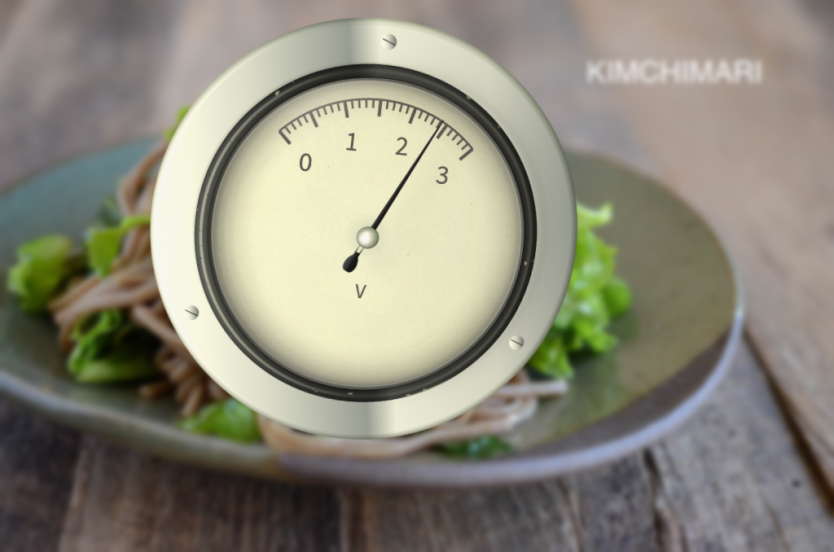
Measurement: 2.4 V
